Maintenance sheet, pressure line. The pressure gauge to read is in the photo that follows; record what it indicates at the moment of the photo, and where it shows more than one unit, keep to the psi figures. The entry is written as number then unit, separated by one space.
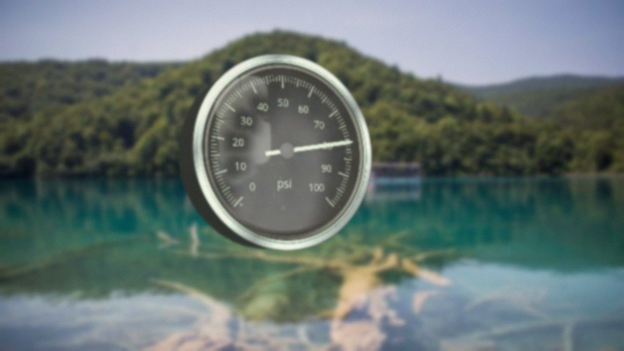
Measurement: 80 psi
